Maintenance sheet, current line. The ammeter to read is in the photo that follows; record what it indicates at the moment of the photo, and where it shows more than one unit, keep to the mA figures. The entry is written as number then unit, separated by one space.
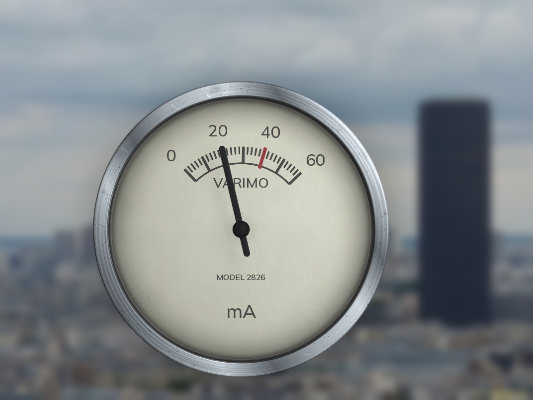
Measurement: 20 mA
